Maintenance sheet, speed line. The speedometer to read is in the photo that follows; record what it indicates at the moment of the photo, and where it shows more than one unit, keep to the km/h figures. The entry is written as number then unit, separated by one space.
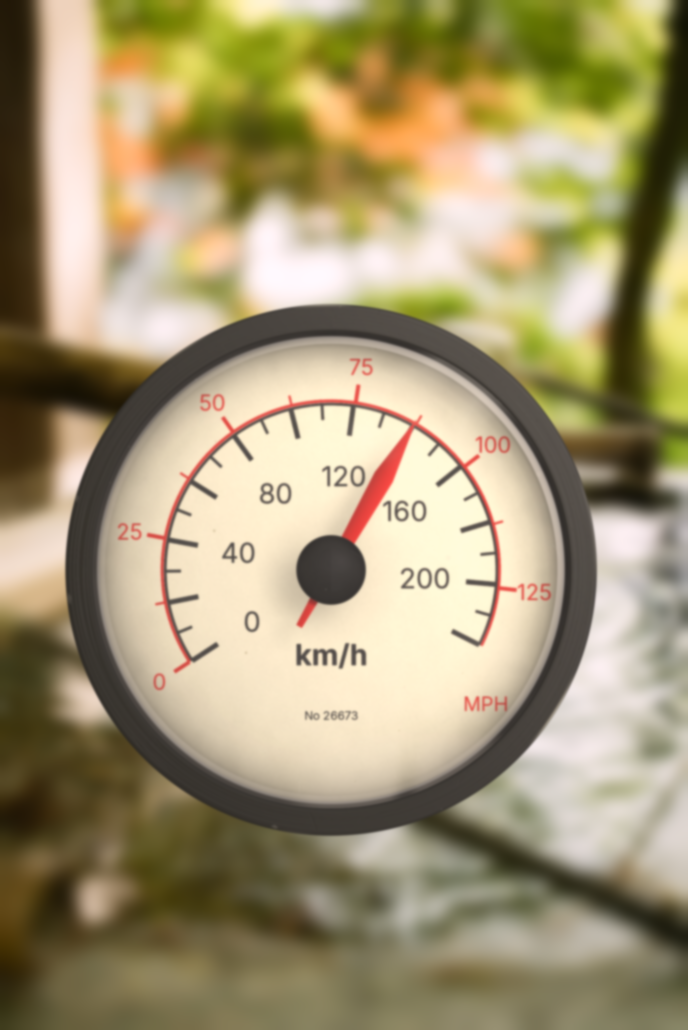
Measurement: 140 km/h
